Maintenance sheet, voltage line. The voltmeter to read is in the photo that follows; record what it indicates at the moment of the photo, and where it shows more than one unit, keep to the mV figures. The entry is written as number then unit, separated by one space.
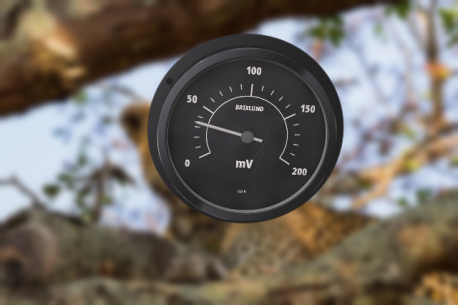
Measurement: 35 mV
